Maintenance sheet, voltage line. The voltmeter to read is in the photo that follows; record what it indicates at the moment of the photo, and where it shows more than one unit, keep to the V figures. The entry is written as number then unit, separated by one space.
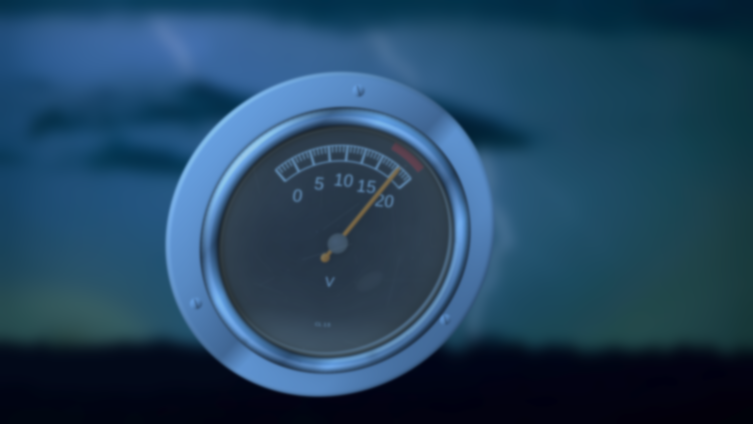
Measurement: 17.5 V
